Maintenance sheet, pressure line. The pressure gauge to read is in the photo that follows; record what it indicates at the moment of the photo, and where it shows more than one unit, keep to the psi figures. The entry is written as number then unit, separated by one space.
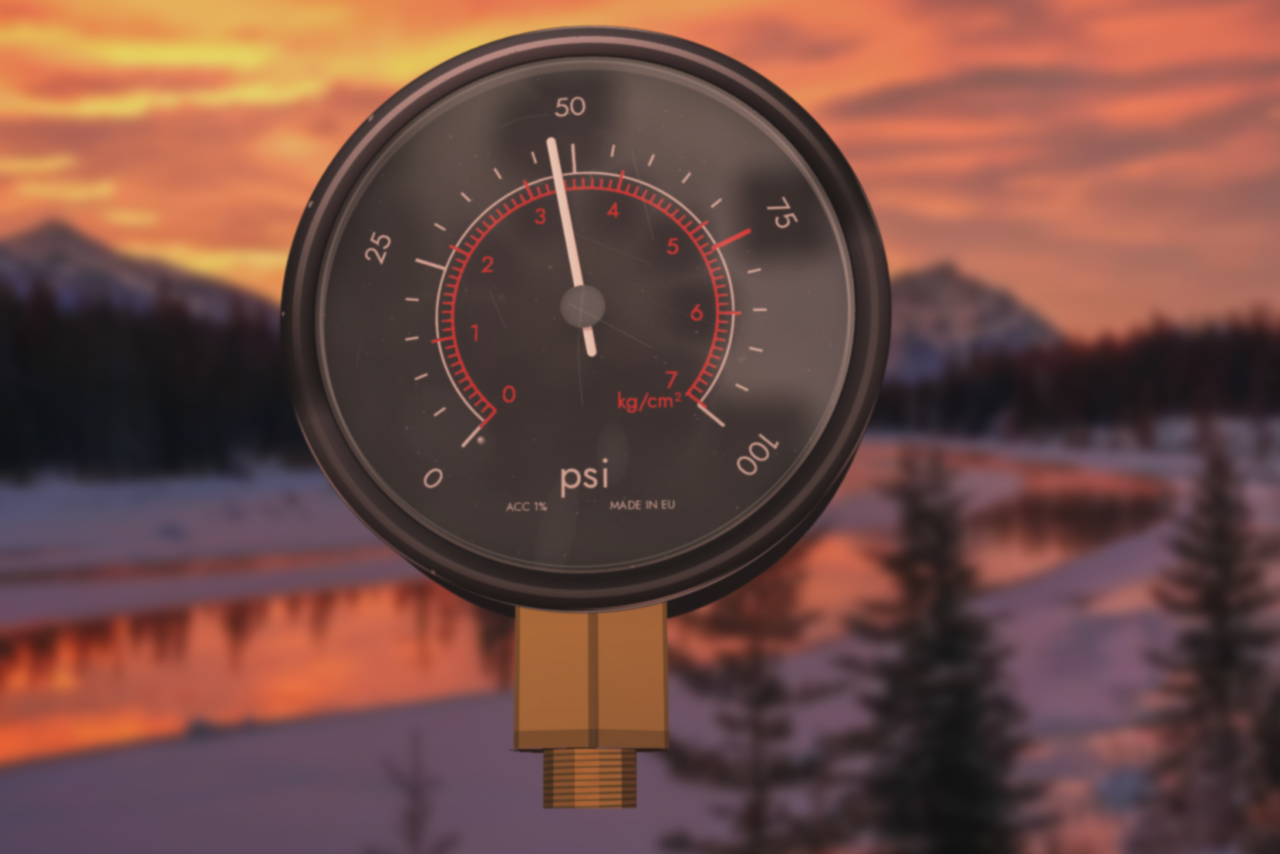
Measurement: 47.5 psi
